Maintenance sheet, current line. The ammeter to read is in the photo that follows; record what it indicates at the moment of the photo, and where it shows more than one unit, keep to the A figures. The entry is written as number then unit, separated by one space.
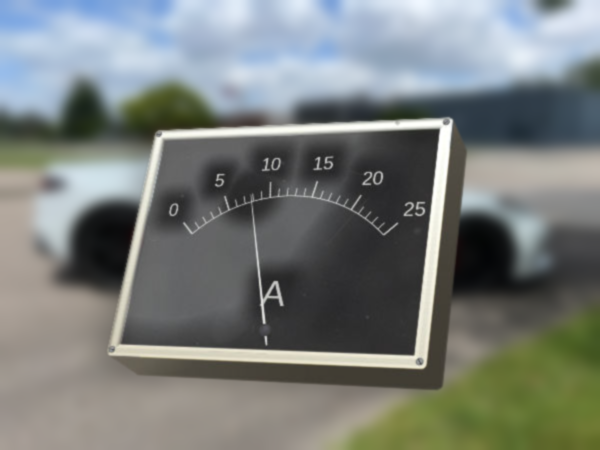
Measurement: 8 A
